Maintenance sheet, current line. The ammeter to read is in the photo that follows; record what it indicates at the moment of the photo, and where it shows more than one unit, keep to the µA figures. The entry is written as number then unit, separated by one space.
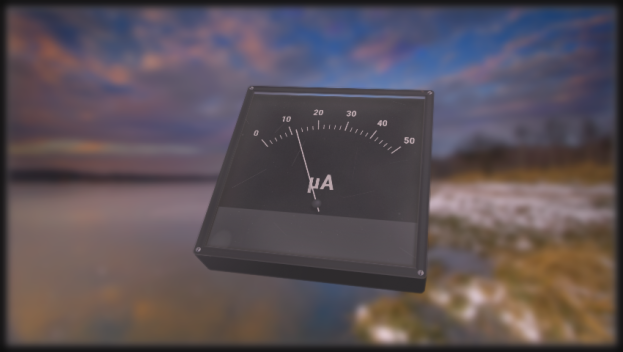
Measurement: 12 µA
